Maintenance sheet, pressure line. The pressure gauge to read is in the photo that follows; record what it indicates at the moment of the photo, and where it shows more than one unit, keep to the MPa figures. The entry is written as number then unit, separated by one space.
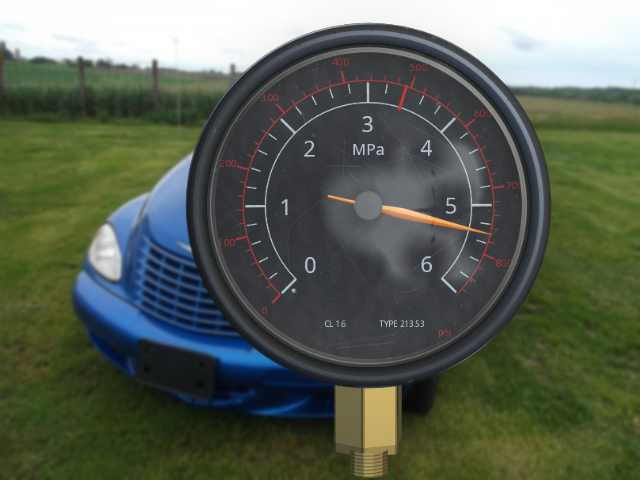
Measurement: 5.3 MPa
